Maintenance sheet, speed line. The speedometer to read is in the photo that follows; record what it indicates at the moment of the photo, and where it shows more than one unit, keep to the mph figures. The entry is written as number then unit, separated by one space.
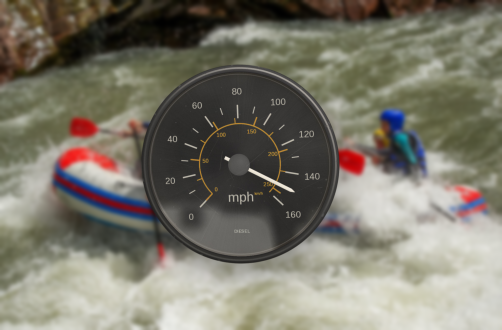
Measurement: 150 mph
